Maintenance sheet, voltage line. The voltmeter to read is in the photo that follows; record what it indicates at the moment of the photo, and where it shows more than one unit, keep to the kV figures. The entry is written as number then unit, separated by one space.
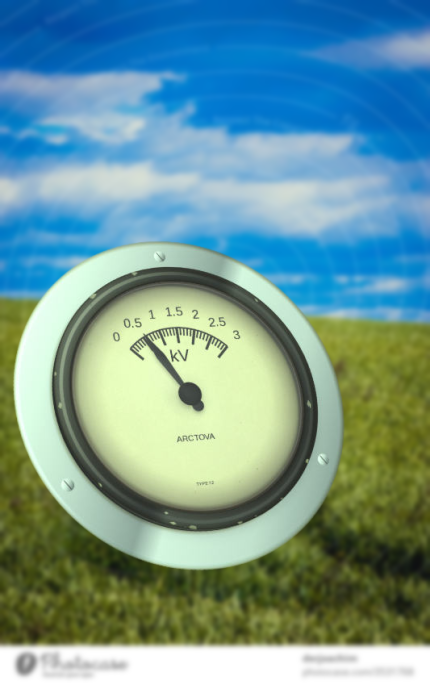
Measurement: 0.5 kV
